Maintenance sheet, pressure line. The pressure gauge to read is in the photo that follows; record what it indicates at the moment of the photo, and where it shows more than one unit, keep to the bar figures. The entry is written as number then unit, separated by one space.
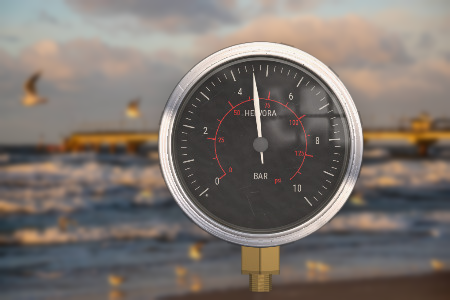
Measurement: 4.6 bar
